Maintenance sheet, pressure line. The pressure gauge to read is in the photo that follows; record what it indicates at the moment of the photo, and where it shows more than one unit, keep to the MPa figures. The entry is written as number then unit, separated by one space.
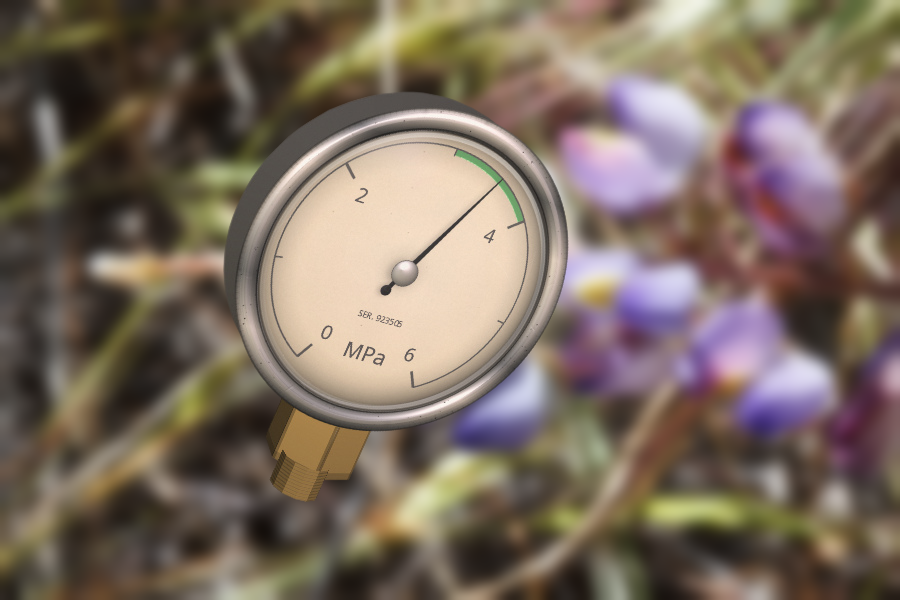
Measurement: 3.5 MPa
